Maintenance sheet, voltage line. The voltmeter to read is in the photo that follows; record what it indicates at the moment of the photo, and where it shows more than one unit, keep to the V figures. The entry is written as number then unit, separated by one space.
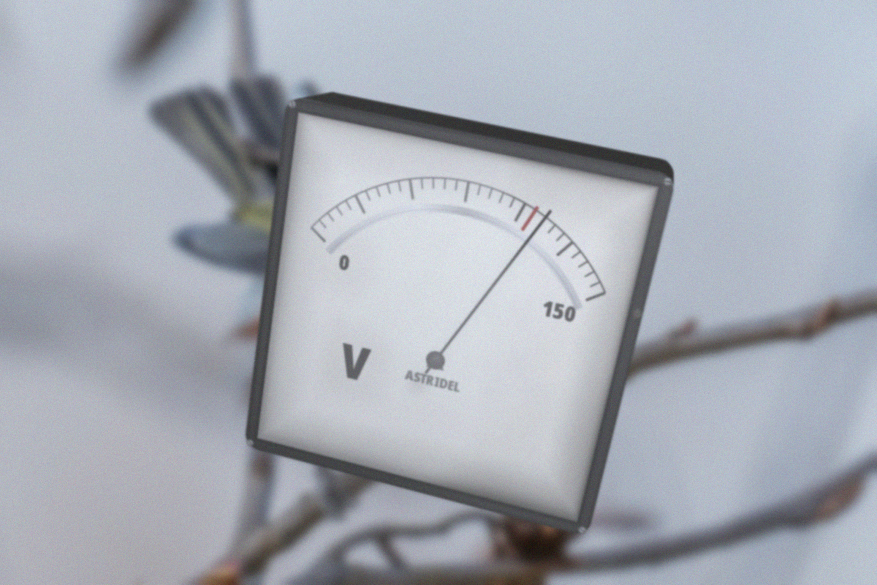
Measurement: 110 V
